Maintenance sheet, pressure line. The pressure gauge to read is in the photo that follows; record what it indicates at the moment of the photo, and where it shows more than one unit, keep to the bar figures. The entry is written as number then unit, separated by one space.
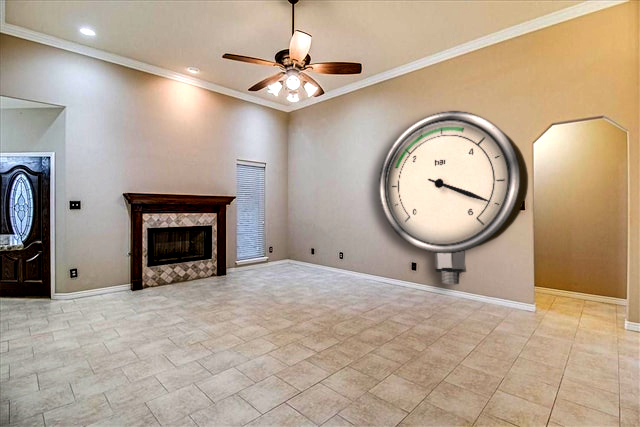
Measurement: 5.5 bar
